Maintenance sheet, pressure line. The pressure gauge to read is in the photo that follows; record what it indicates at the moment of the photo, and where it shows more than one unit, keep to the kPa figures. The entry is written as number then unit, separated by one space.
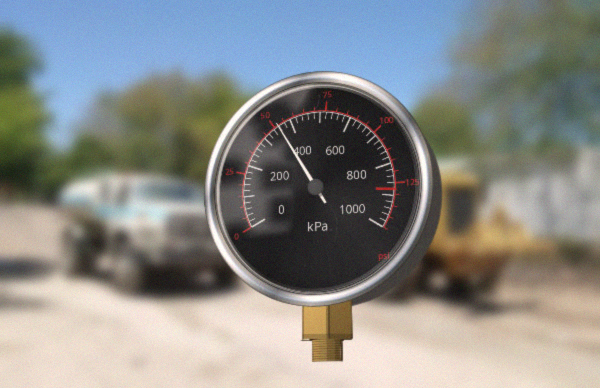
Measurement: 360 kPa
